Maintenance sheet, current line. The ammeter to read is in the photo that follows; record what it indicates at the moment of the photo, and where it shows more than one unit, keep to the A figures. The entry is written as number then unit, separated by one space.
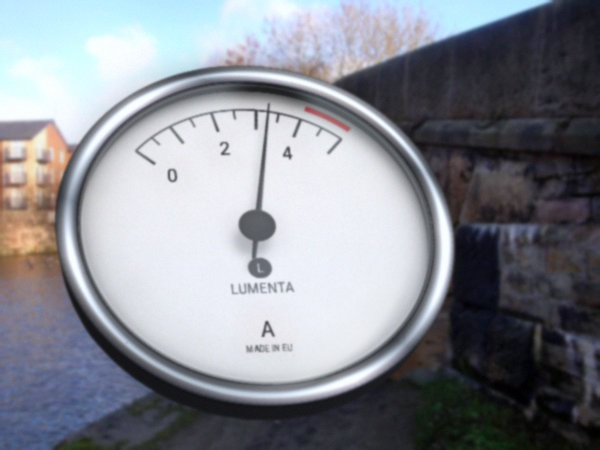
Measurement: 3.25 A
